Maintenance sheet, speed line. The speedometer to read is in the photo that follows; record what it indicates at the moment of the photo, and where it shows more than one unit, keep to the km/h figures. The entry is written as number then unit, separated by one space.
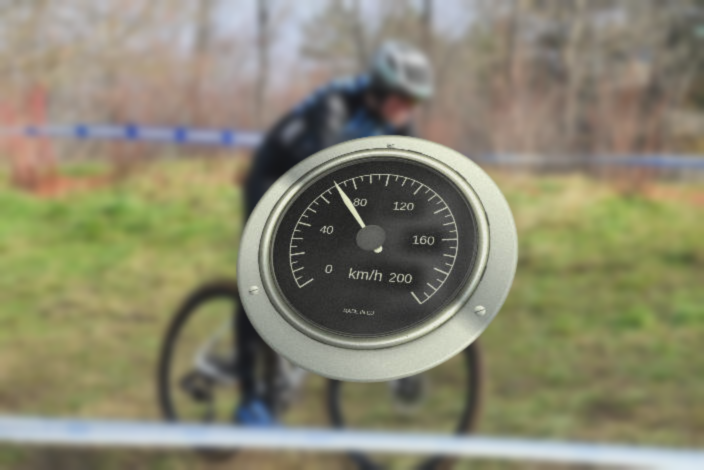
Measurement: 70 km/h
